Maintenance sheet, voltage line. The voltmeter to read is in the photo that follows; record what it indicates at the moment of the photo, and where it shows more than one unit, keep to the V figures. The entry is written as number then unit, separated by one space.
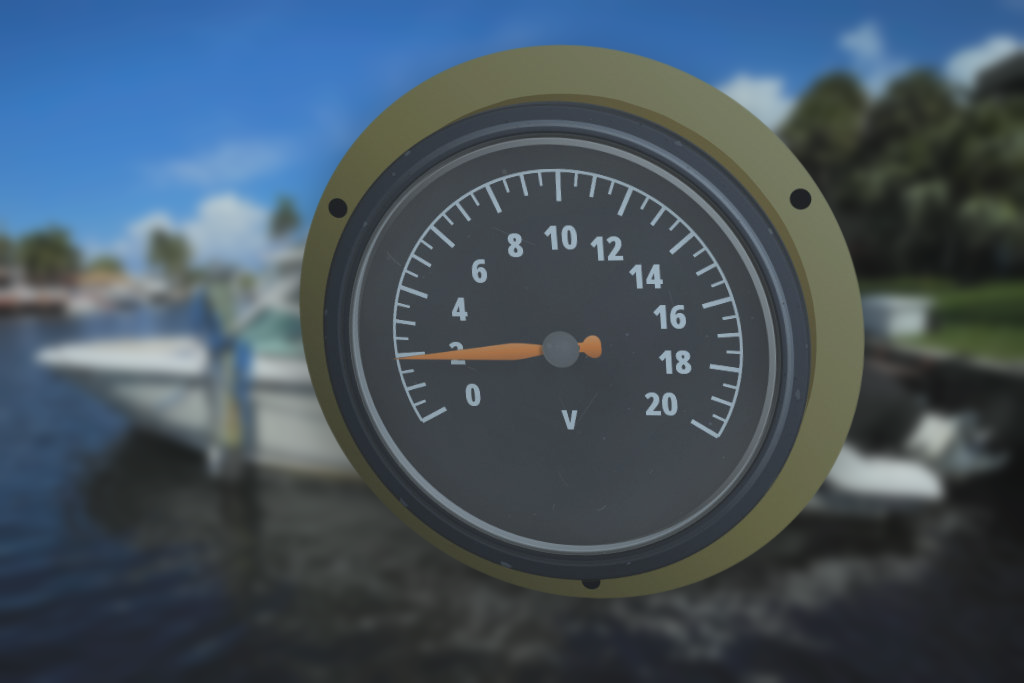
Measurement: 2 V
